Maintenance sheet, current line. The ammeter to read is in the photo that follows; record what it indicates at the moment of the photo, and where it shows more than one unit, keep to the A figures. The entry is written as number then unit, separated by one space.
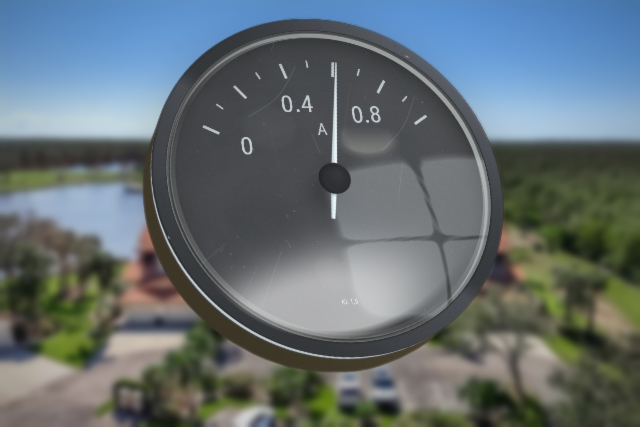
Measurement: 0.6 A
